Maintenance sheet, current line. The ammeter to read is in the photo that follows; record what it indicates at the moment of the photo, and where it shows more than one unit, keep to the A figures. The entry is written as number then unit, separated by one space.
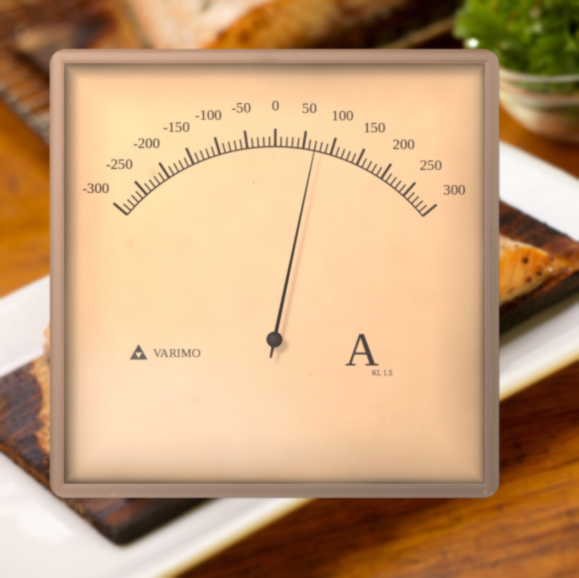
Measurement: 70 A
